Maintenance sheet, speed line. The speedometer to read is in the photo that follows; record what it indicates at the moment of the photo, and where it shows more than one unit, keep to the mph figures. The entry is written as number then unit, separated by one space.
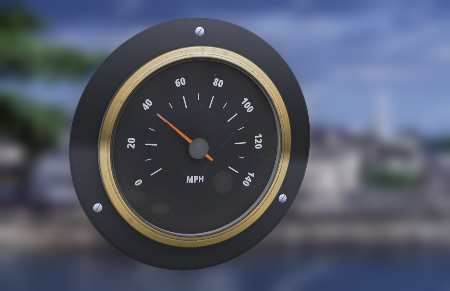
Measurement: 40 mph
